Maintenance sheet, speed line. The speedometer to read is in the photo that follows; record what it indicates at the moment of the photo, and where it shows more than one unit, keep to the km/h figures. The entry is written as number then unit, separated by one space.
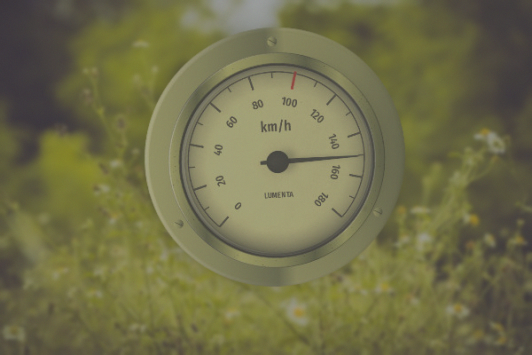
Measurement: 150 km/h
